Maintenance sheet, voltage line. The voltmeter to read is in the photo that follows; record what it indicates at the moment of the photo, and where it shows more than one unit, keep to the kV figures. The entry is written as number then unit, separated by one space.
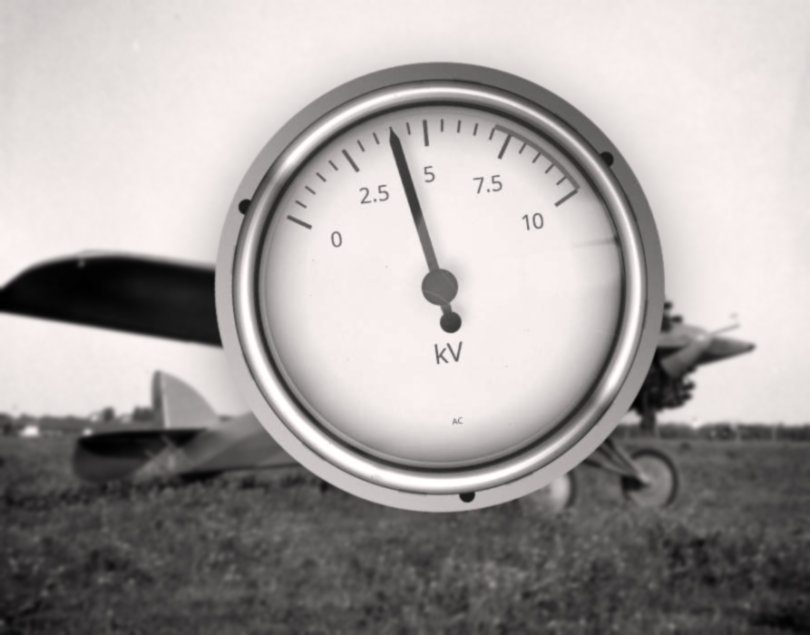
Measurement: 4 kV
